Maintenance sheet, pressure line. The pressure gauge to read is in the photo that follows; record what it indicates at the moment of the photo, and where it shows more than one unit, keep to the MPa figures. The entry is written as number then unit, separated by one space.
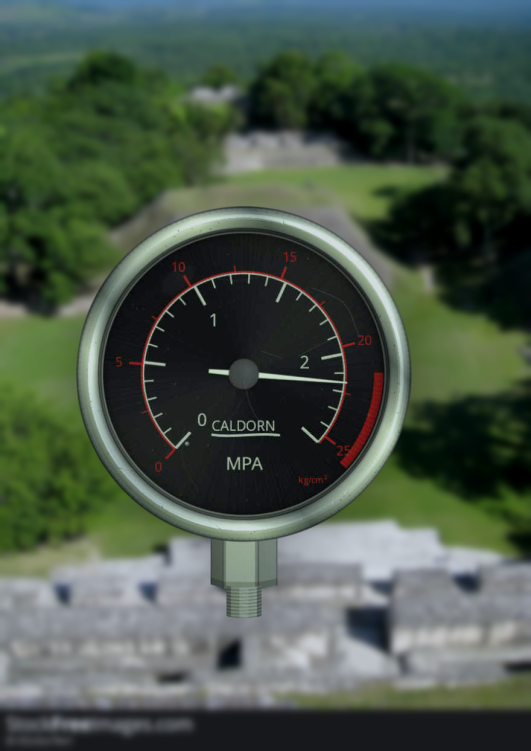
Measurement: 2.15 MPa
